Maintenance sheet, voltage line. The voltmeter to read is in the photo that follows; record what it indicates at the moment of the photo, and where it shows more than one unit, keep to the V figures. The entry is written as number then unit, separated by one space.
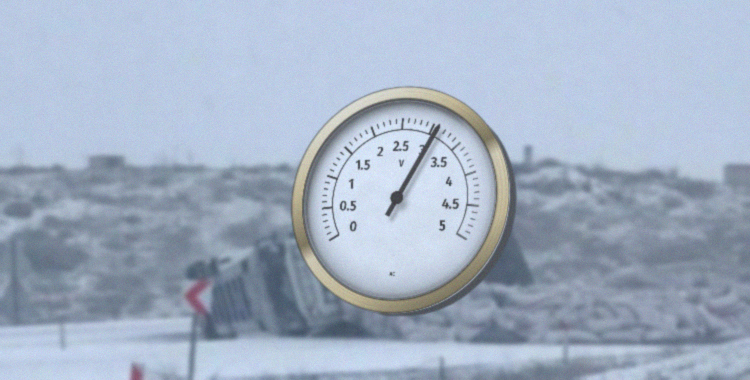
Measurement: 3.1 V
